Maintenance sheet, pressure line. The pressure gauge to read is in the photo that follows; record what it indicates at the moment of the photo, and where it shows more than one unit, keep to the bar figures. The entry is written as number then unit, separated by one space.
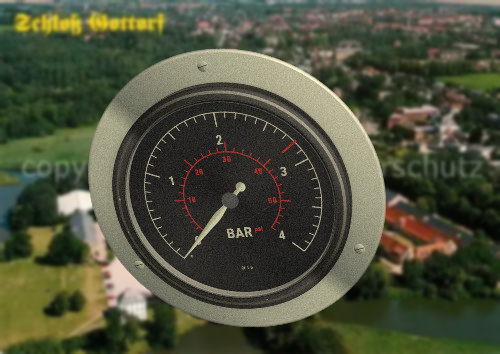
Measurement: 0 bar
